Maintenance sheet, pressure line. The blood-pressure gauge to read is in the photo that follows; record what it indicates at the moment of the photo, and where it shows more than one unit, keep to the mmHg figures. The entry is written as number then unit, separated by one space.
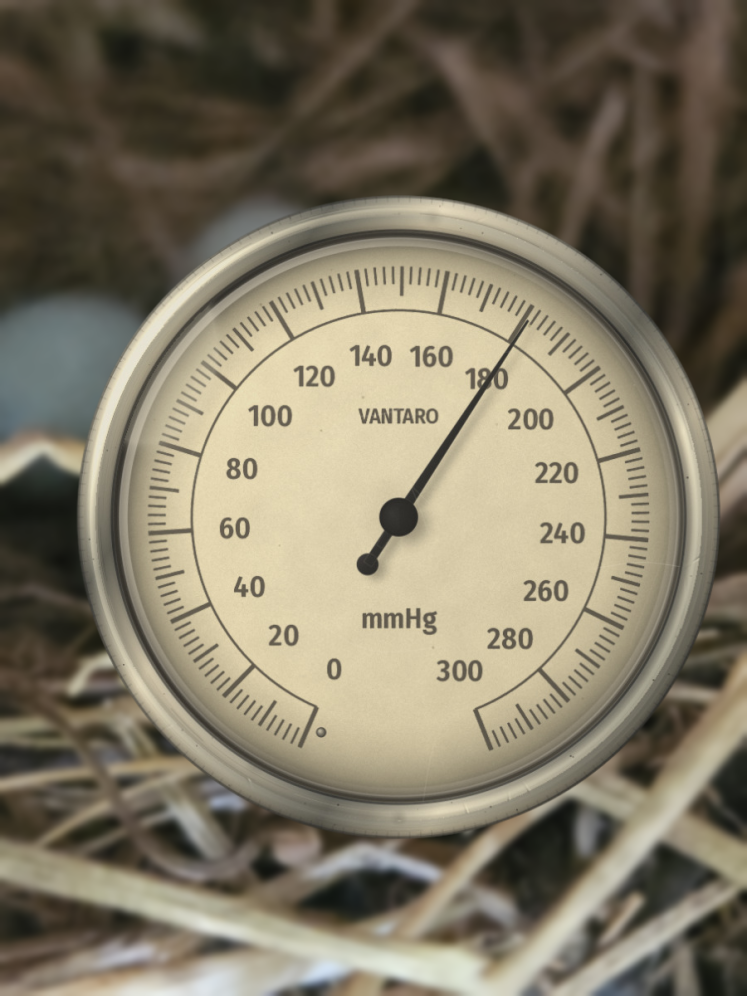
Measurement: 181 mmHg
